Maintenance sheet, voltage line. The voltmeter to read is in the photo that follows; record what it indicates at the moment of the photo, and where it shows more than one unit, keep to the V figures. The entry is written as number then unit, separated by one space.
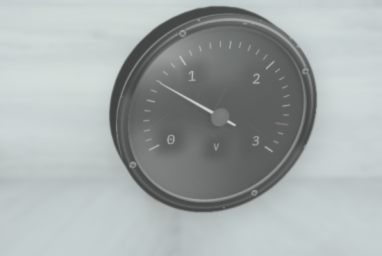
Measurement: 0.7 V
